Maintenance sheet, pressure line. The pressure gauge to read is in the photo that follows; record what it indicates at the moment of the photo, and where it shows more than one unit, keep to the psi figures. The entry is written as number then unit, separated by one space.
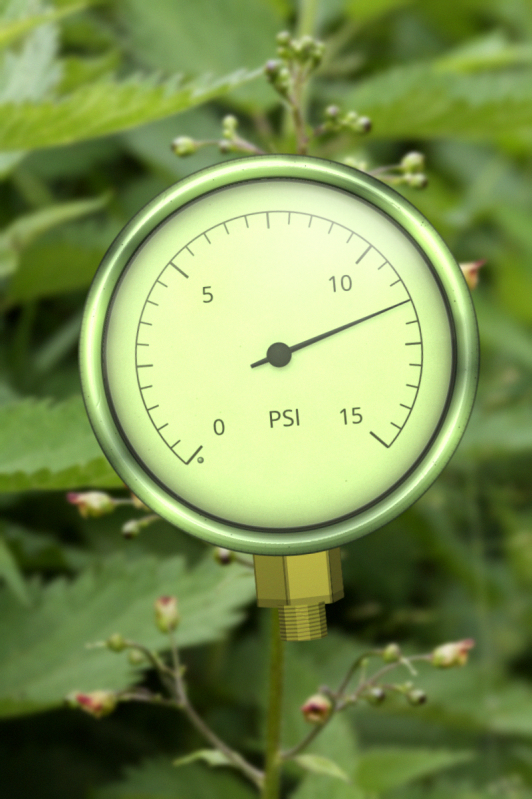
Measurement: 11.5 psi
